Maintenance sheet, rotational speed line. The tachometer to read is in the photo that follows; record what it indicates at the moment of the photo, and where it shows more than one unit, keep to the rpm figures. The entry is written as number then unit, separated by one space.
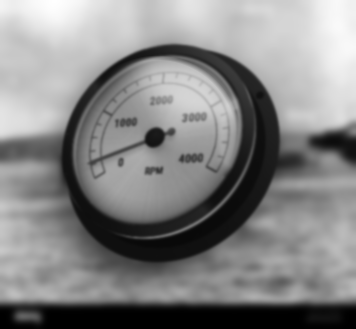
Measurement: 200 rpm
